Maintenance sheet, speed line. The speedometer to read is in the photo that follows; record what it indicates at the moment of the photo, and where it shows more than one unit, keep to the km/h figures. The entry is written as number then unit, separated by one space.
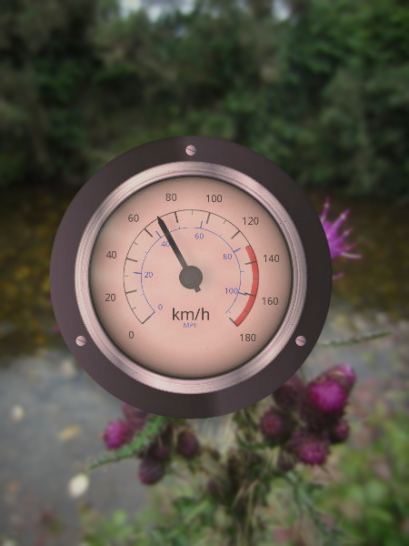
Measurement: 70 km/h
